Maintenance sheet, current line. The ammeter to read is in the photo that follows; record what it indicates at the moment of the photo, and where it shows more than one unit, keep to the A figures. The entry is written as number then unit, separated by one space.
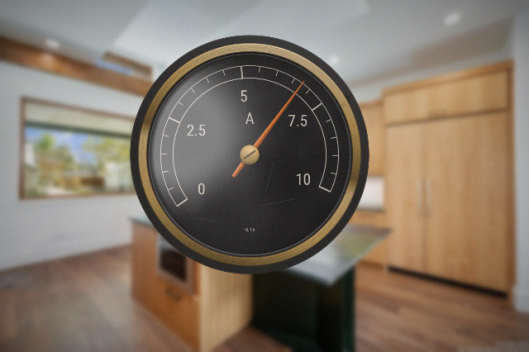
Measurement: 6.75 A
